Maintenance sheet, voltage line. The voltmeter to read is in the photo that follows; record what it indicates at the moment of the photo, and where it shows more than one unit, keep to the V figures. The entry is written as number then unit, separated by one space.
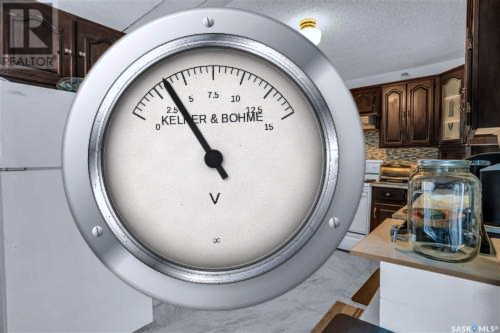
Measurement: 3.5 V
